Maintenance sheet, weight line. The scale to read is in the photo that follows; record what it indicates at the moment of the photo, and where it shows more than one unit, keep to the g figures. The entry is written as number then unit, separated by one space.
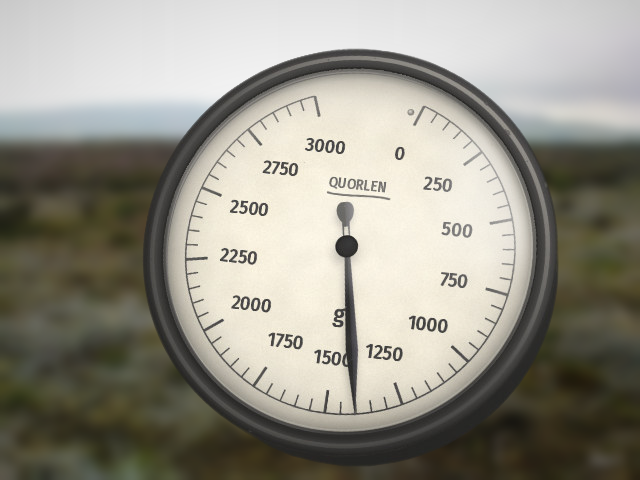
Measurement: 1400 g
